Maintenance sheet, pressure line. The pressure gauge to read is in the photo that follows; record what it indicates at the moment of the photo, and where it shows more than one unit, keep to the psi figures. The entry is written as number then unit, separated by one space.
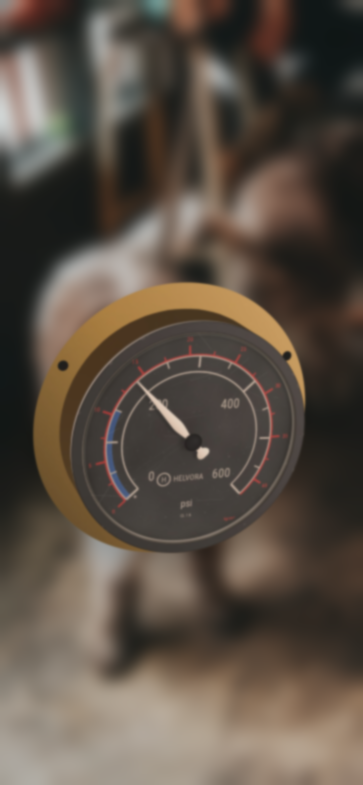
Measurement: 200 psi
